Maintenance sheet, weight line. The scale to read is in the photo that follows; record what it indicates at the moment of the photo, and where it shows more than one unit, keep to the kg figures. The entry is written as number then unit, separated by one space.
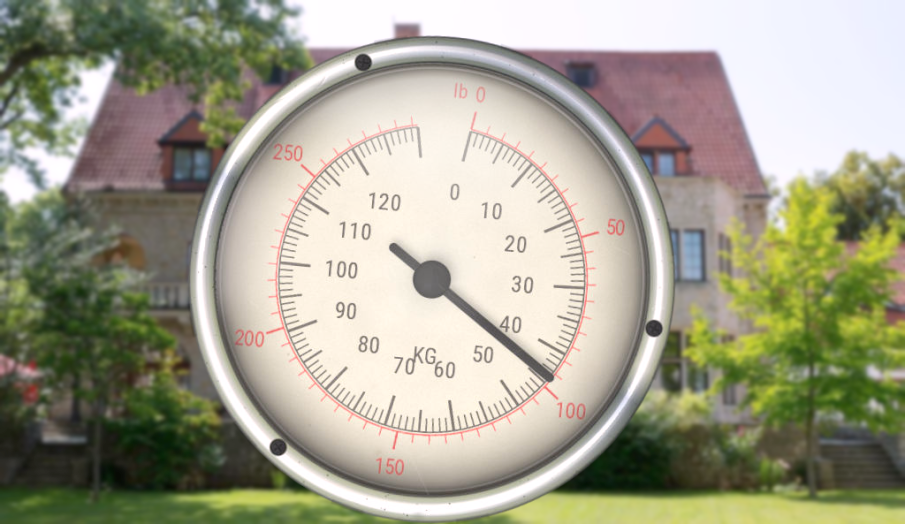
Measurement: 44 kg
